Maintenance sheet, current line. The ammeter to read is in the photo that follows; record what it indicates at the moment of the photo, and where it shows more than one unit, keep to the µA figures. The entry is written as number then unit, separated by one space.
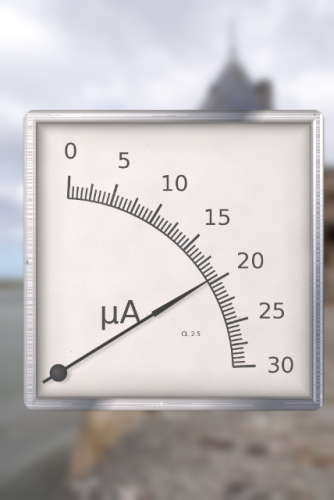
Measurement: 19.5 µA
